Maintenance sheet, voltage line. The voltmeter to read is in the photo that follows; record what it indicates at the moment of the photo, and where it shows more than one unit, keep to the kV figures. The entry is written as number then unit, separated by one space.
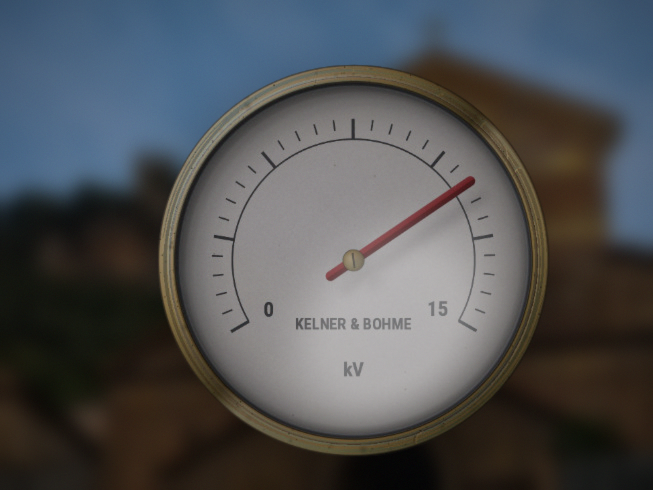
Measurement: 11 kV
